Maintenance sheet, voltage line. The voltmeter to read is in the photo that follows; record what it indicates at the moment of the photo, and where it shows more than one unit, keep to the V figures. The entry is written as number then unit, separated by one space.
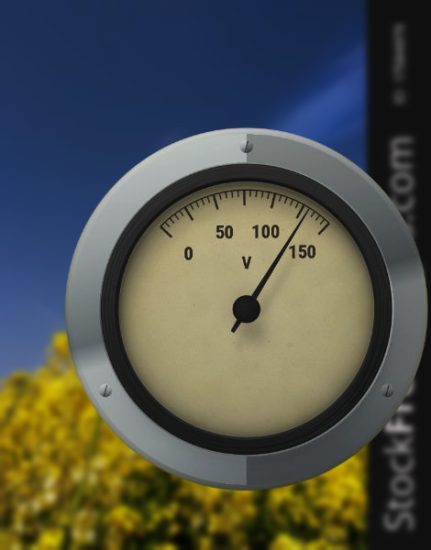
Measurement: 130 V
